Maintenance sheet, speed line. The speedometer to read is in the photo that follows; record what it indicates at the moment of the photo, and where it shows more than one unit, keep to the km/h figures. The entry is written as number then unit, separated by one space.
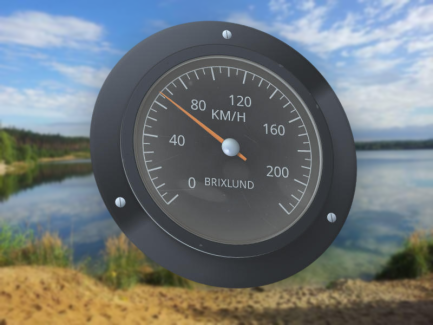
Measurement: 65 km/h
